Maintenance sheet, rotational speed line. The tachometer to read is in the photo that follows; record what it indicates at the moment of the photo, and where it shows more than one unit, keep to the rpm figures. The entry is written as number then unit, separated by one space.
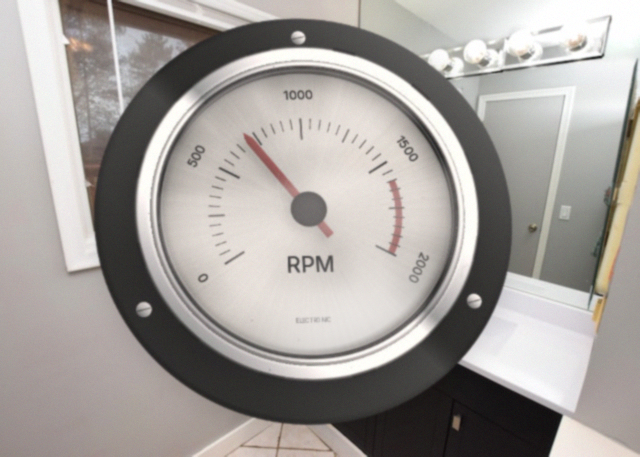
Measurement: 700 rpm
